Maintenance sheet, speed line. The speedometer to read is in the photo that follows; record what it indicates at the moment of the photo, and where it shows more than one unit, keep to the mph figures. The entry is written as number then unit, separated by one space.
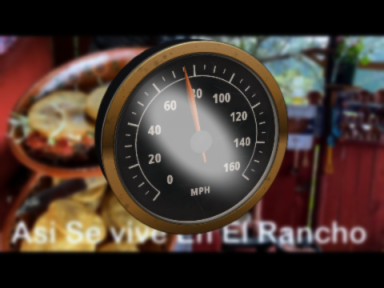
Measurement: 75 mph
